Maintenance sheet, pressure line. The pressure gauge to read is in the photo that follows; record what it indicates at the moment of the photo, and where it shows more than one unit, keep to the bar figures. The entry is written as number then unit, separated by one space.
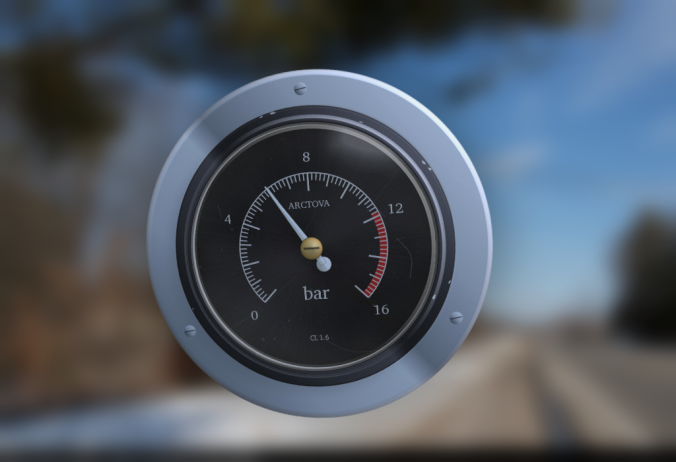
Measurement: 6 bar
